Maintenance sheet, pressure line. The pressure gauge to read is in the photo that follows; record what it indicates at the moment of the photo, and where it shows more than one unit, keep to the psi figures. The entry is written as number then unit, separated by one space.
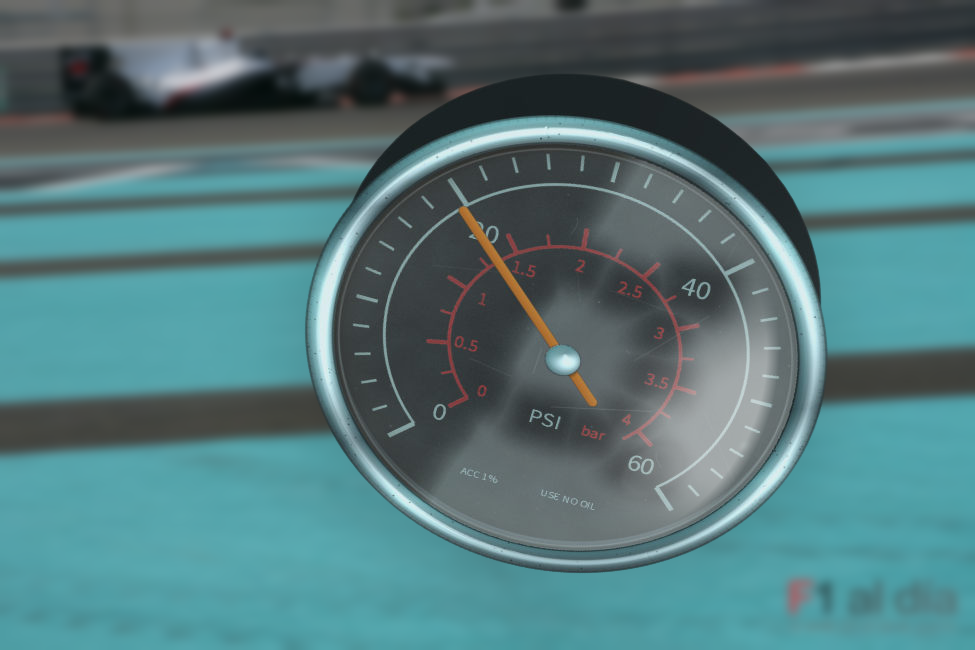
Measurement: 20 psi
